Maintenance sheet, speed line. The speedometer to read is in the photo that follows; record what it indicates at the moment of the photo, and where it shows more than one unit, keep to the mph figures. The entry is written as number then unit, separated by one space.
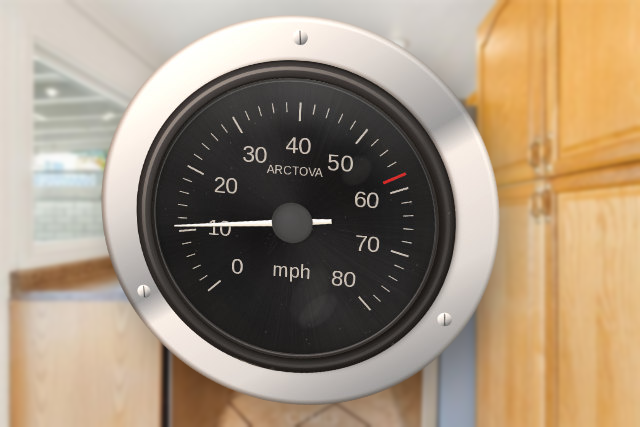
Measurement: 11 mph
